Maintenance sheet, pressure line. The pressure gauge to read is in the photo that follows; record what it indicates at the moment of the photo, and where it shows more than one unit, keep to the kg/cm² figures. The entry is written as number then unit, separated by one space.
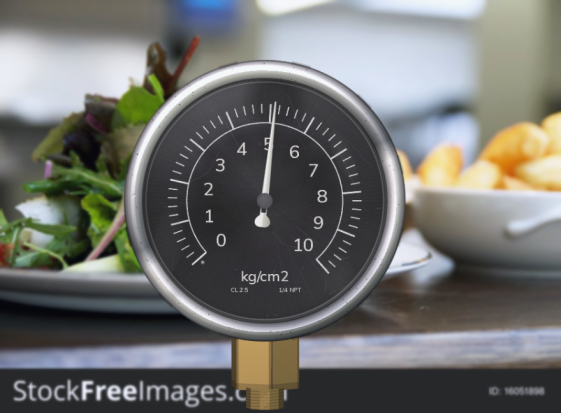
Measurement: 5.1 kg/cm²
